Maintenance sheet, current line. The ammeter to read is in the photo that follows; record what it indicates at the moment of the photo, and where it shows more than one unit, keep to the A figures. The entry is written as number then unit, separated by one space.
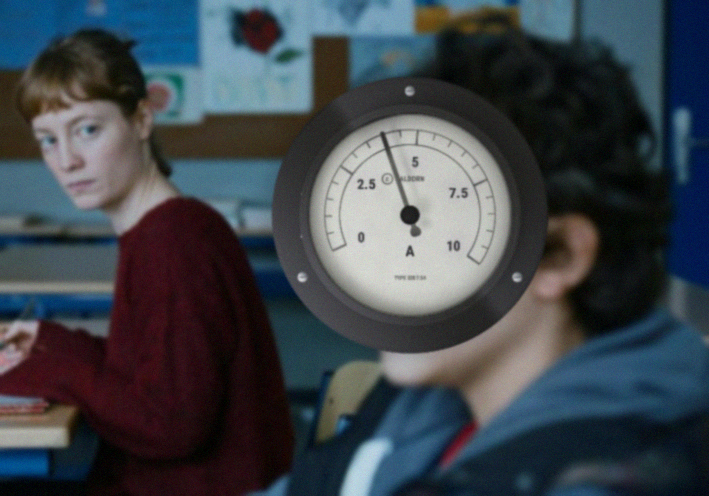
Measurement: 4 A
